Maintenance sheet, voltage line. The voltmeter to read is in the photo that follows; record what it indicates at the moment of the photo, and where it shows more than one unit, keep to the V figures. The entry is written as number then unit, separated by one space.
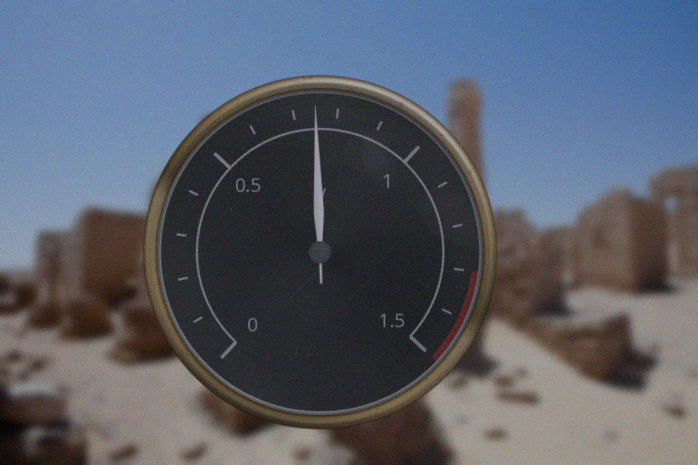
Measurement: 0.75 V
